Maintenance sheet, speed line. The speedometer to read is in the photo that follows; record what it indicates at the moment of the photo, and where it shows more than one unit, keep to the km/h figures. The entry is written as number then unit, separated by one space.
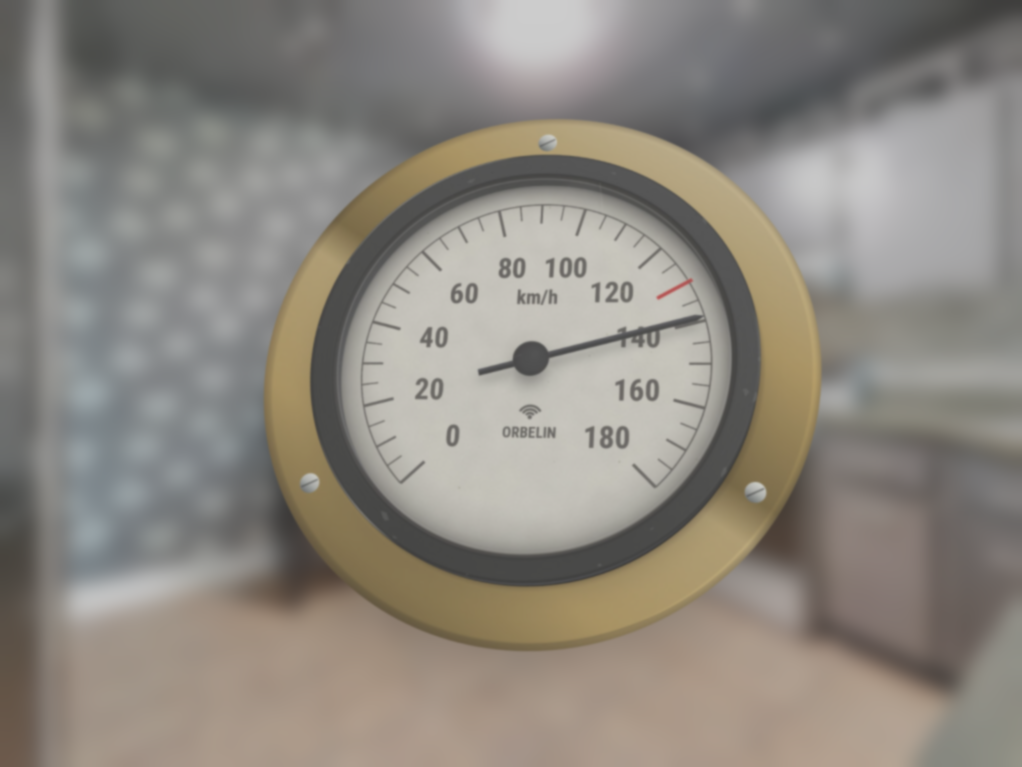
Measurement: 140 km/h
